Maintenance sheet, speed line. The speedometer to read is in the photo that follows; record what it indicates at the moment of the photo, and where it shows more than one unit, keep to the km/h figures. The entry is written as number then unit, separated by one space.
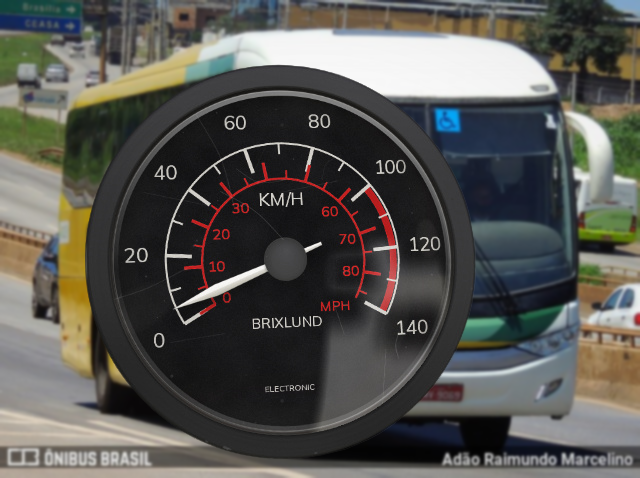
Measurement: 5 km/h
